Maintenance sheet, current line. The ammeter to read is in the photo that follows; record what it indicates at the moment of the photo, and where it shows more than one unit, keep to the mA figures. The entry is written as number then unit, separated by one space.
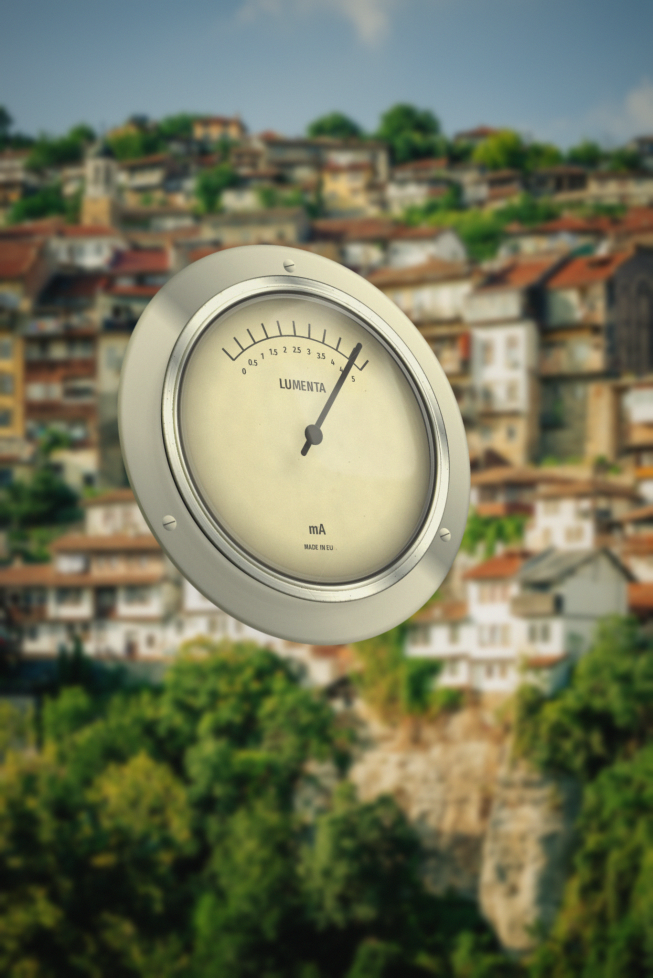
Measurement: 4.5 mA
